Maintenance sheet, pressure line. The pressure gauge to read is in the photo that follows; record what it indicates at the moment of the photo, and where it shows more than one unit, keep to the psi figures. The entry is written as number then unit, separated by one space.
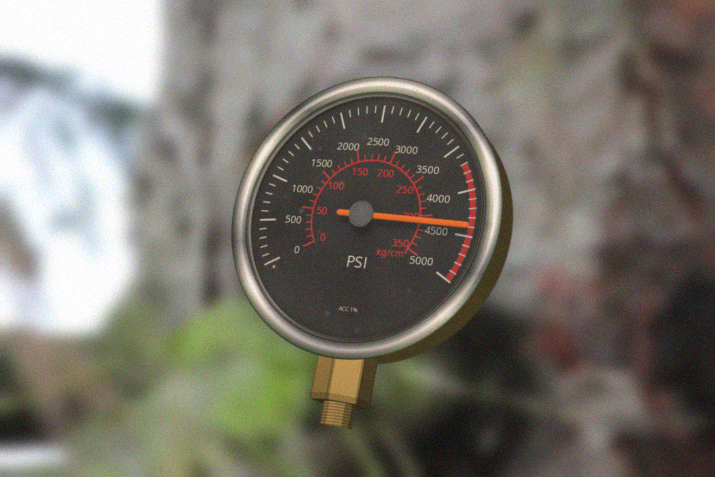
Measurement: 4400 psi
